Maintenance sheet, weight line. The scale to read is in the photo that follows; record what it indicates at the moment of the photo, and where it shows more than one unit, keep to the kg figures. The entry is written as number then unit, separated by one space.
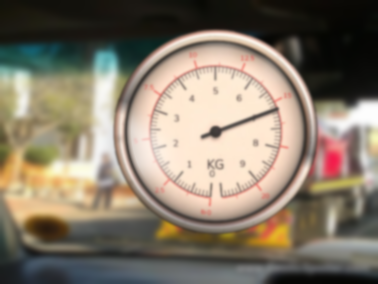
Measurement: 7 kg
